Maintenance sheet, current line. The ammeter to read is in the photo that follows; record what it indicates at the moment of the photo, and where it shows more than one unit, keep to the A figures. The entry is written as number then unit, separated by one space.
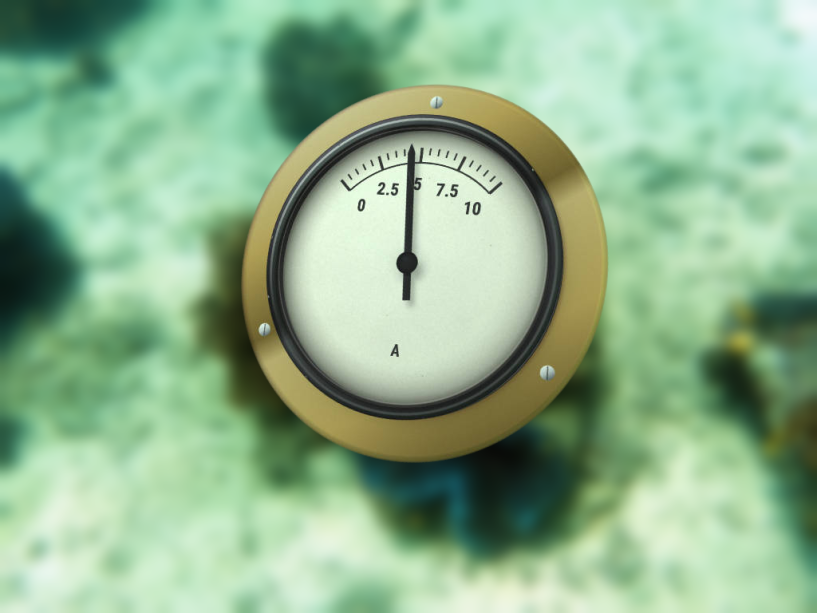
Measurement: 4.5 A
